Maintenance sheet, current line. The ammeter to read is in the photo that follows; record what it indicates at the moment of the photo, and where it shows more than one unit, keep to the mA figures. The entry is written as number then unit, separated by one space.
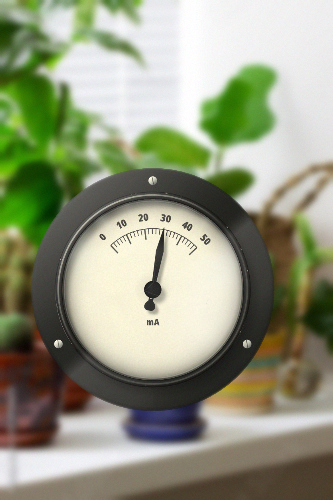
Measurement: 30 mA
